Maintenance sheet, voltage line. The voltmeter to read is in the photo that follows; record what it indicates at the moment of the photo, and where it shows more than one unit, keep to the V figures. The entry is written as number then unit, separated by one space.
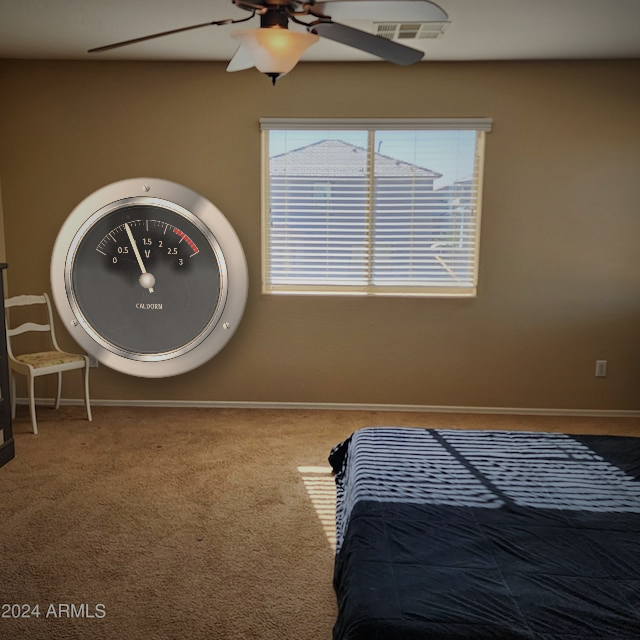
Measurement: 1 V
